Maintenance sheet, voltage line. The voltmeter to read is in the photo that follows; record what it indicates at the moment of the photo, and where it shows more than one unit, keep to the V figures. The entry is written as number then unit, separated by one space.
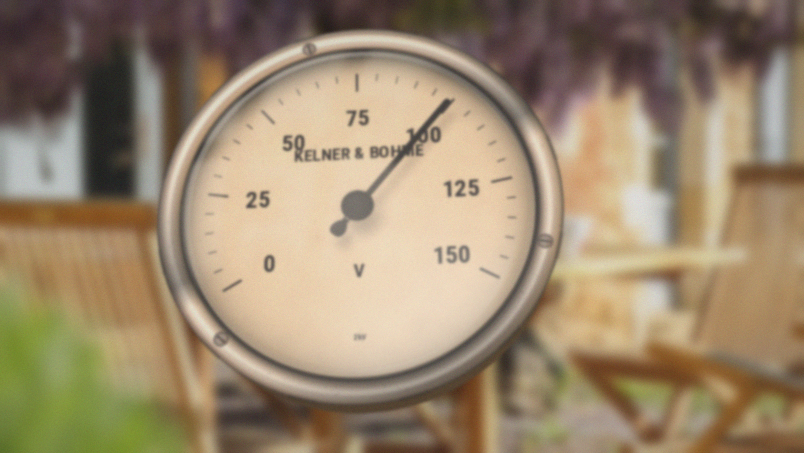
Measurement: 100 V
